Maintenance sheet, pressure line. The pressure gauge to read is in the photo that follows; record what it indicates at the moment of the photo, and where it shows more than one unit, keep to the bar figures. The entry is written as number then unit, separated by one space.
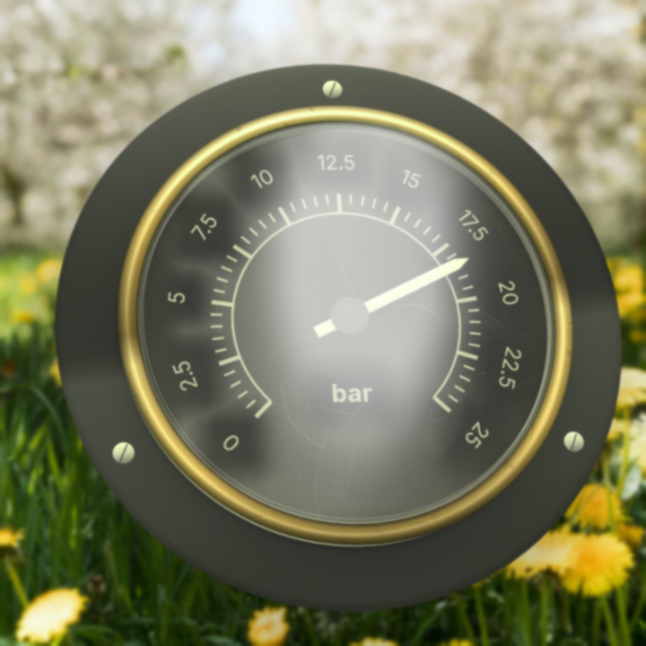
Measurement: 18.5 bar
